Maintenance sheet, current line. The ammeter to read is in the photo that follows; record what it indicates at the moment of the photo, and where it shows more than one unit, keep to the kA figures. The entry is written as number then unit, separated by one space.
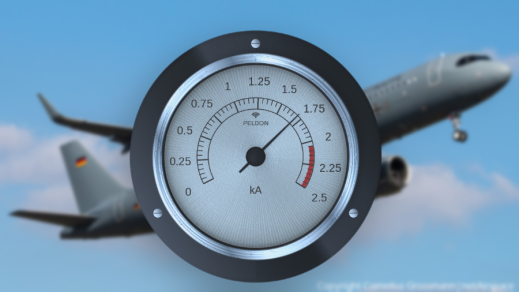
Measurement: 1.7 kA
